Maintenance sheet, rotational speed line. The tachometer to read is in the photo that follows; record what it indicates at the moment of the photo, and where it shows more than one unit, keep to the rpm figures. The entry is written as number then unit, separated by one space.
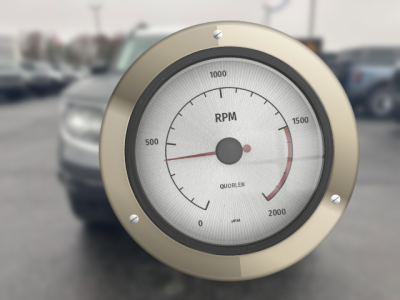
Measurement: 400 rpm
